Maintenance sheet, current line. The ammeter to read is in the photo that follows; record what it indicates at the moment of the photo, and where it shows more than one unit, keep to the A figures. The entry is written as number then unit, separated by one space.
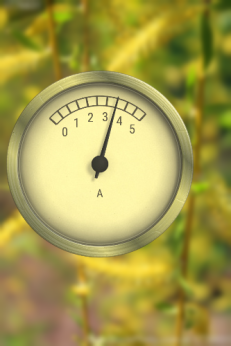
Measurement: 3.5 A
